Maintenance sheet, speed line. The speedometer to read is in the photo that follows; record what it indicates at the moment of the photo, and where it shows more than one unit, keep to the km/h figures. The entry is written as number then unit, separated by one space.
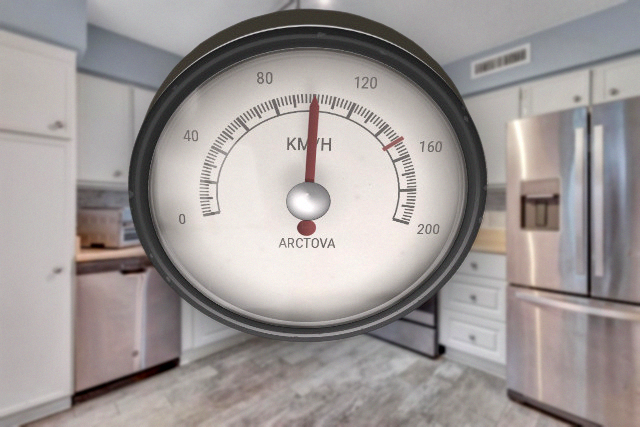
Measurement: 100 km/h
